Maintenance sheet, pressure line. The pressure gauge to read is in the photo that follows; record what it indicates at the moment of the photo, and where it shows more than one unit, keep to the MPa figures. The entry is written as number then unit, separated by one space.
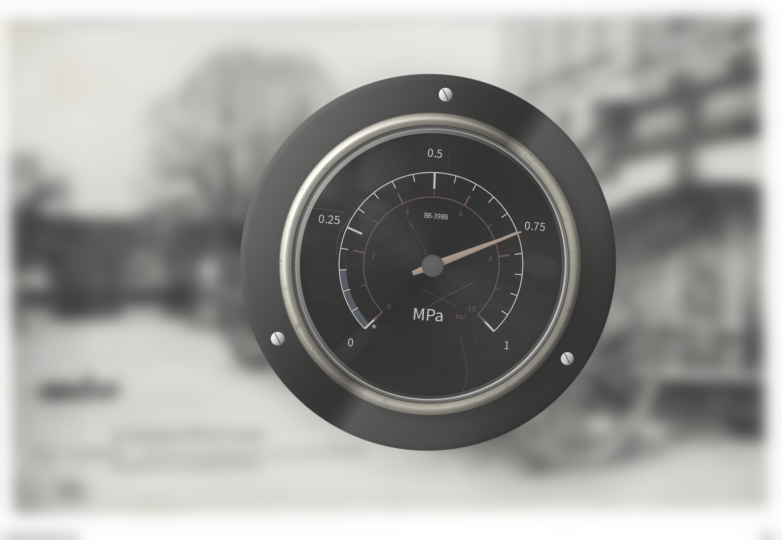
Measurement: 0.75 MPa
